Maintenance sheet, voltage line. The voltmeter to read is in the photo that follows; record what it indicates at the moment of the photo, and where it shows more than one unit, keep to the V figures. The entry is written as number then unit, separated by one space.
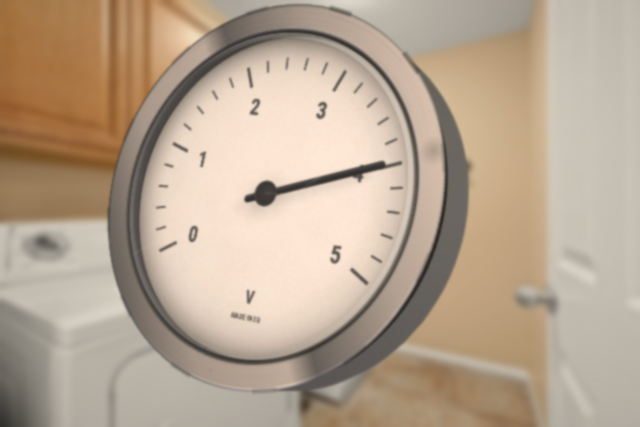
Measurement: 4 V
